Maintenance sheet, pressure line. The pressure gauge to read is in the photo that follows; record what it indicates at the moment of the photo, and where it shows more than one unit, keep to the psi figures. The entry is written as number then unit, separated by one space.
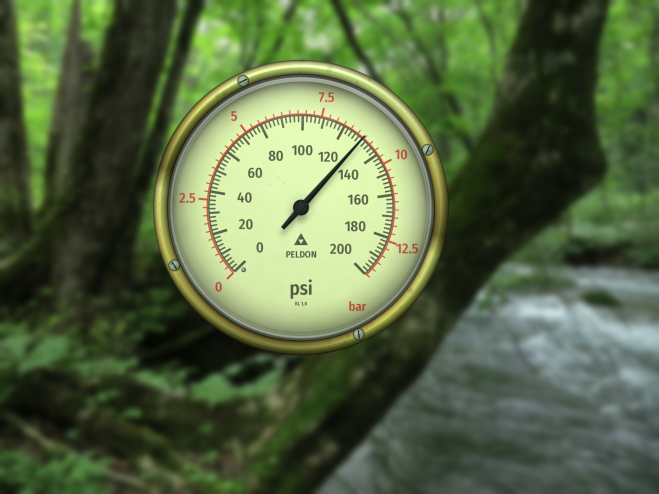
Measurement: 130 psi
